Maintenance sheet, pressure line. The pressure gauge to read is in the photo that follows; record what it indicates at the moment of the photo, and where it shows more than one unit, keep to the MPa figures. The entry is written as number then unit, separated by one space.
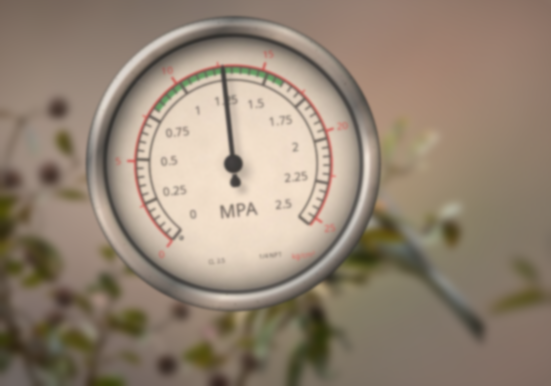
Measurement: 1.25 MPa
